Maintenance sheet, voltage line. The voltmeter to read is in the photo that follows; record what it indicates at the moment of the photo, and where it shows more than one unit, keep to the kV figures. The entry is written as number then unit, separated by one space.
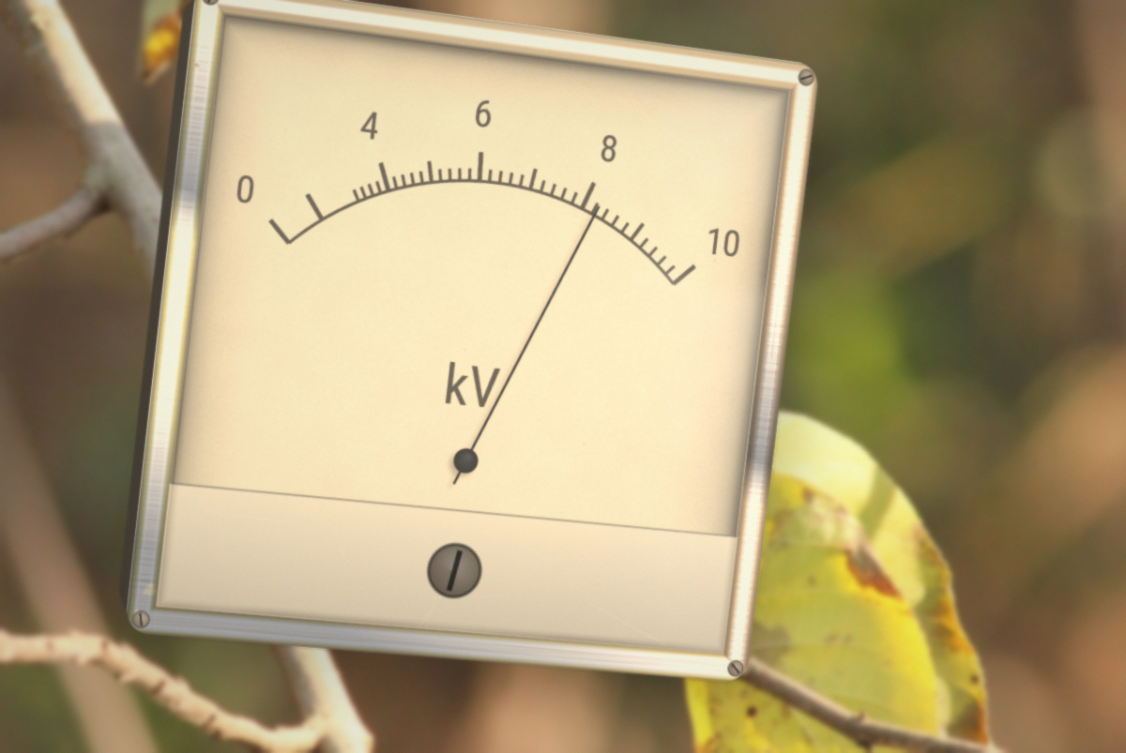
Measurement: 8.2 kV
